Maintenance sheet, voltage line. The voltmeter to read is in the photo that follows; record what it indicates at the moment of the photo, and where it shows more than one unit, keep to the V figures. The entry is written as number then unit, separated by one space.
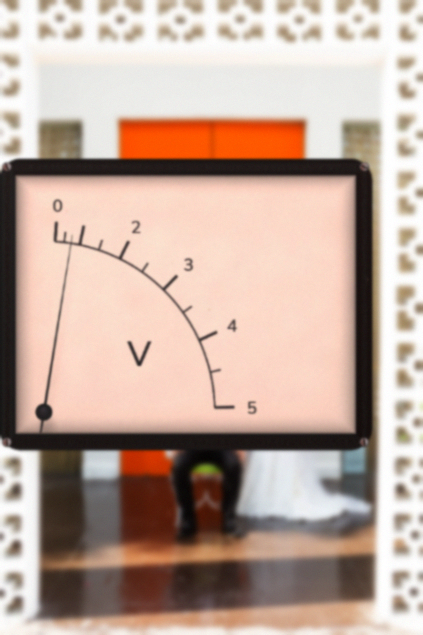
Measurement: 0.75 V
